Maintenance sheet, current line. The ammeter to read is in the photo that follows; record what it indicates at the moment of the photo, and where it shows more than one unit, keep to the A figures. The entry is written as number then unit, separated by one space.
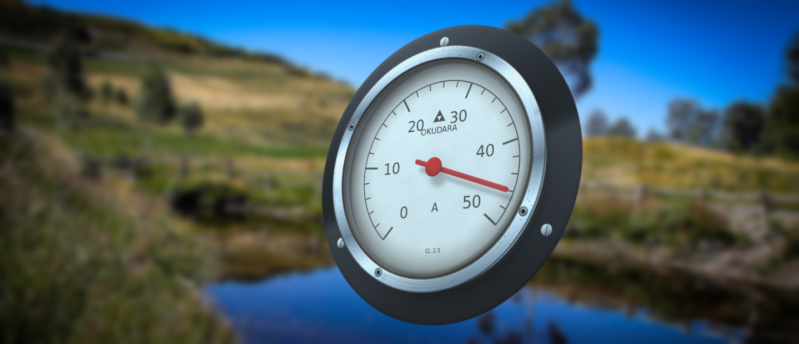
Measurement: 46 A
